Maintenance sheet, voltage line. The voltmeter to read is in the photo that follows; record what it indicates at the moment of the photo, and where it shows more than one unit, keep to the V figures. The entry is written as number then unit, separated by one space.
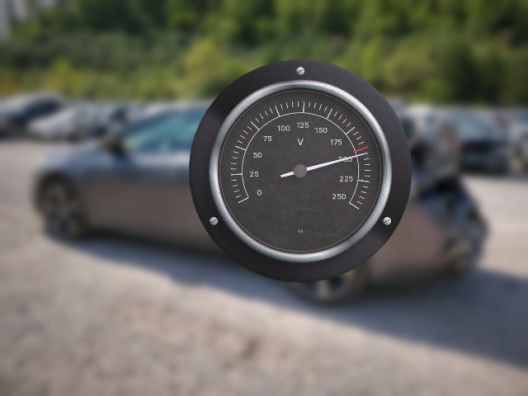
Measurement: 200 V
